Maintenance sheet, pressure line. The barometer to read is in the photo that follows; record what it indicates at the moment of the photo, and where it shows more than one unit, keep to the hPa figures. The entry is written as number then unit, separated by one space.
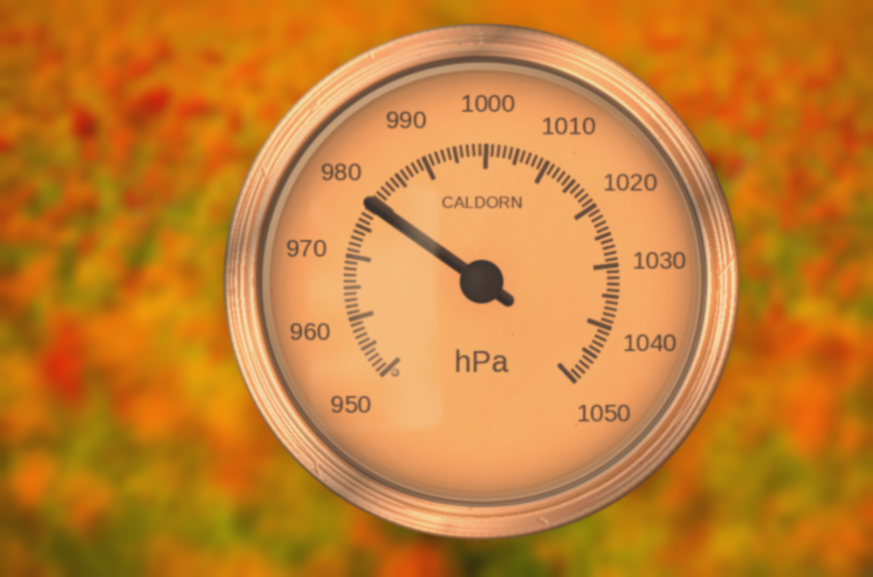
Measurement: 979 hPa
